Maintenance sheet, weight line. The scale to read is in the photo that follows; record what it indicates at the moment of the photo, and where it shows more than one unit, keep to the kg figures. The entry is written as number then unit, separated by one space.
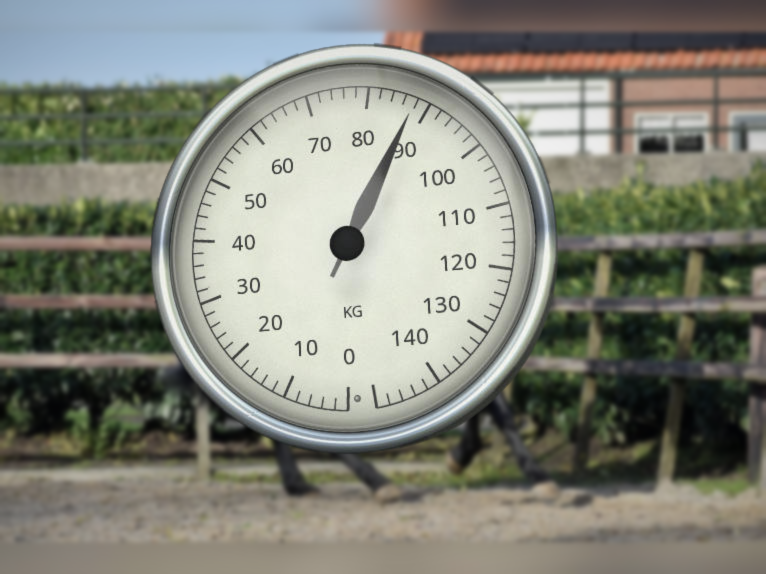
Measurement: 88 kg
